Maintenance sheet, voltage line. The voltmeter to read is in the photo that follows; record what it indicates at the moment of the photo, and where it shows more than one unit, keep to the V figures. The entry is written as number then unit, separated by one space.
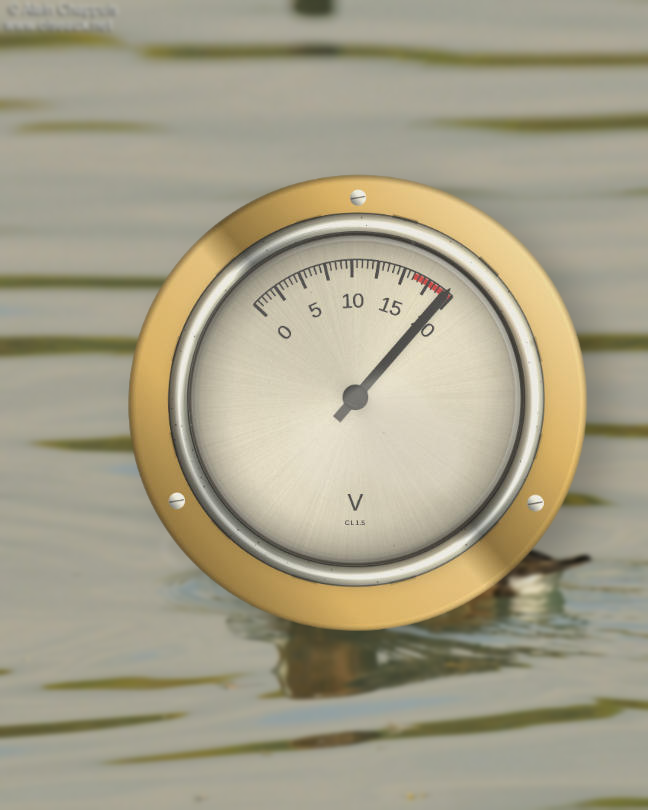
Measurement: 19.5 V
